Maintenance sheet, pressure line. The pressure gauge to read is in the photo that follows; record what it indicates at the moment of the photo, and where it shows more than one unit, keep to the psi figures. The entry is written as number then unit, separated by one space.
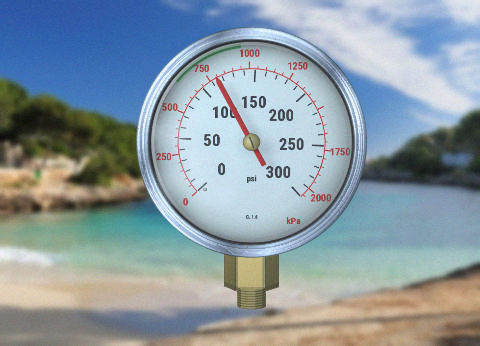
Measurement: 115 psi
